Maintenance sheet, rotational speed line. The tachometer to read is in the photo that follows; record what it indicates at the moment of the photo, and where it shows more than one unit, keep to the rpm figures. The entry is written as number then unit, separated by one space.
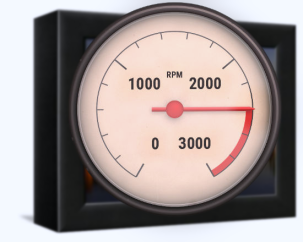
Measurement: 2400 rpm
